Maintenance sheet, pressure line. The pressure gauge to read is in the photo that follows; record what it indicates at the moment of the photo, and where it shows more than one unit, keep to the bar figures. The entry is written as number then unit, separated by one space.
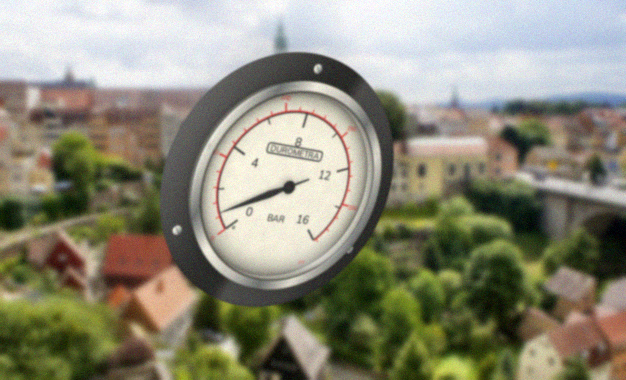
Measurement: 1 bar
